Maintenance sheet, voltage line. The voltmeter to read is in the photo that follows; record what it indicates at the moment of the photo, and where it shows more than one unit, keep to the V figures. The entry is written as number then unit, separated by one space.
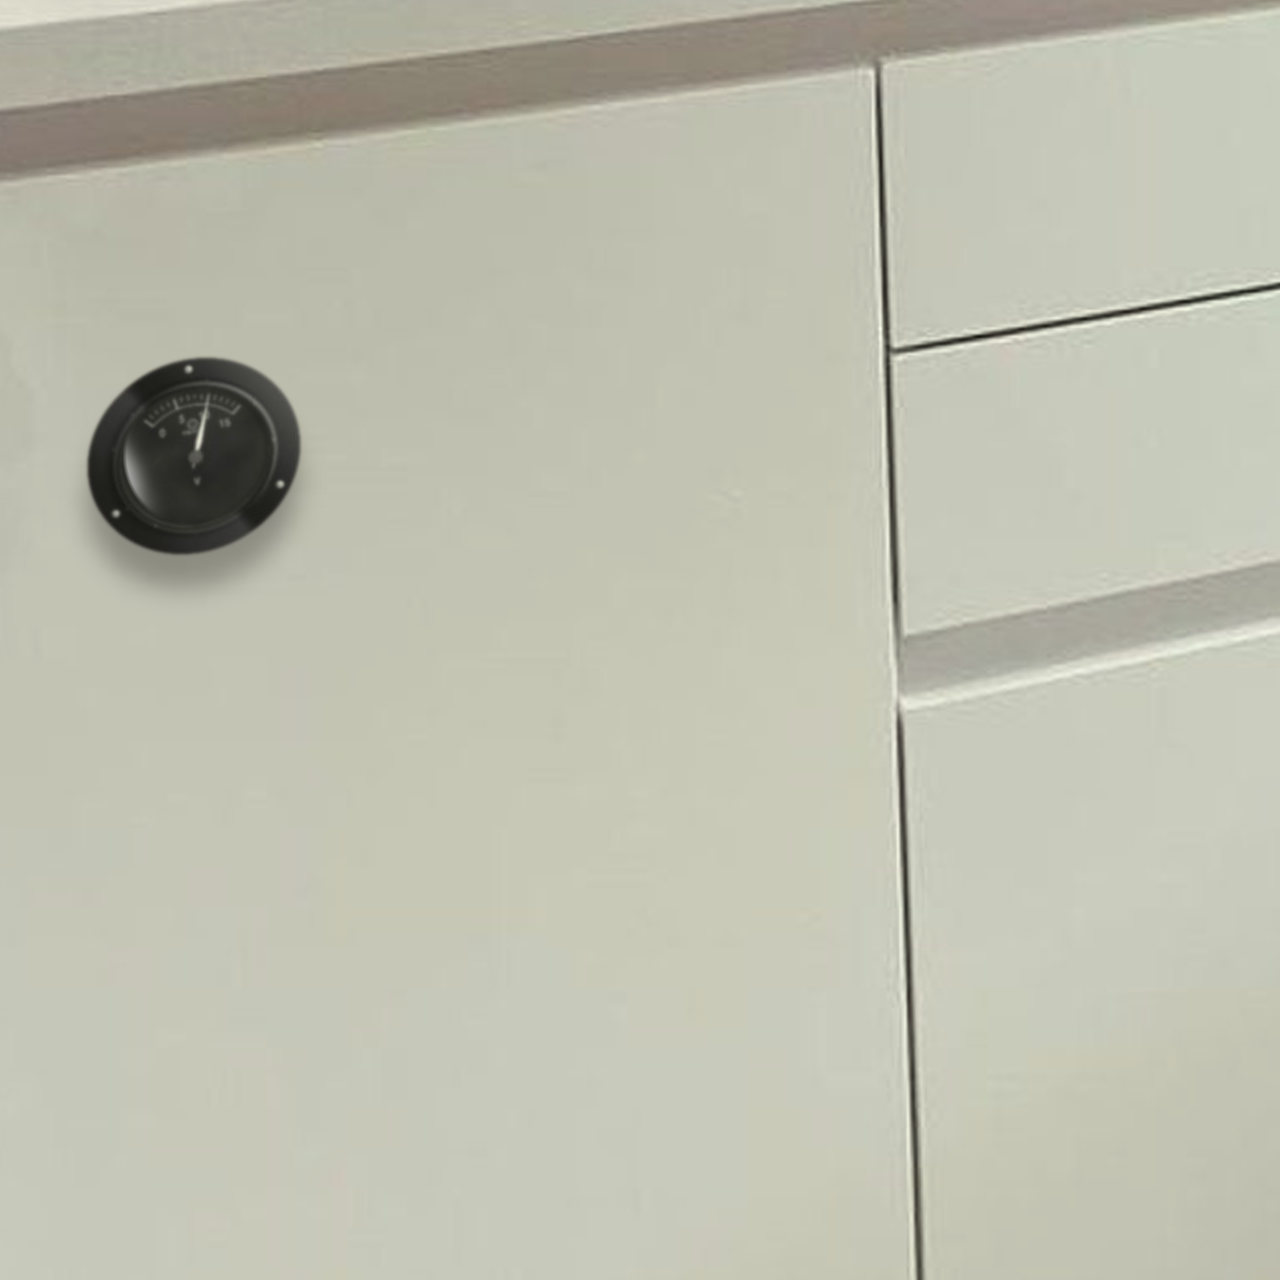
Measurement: 10 V
